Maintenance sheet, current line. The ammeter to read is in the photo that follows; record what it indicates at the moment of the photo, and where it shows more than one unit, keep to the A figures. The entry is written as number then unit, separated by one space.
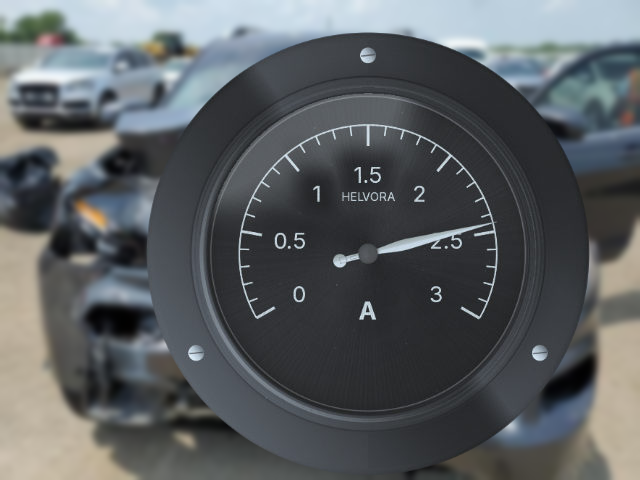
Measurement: 2.45 A
